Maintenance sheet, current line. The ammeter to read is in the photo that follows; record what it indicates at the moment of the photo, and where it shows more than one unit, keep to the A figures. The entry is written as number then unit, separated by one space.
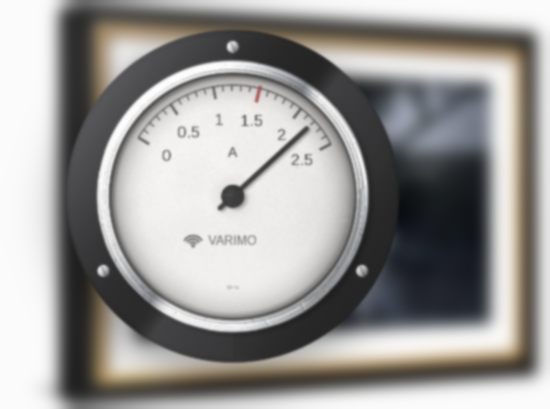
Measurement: 2.2 A
